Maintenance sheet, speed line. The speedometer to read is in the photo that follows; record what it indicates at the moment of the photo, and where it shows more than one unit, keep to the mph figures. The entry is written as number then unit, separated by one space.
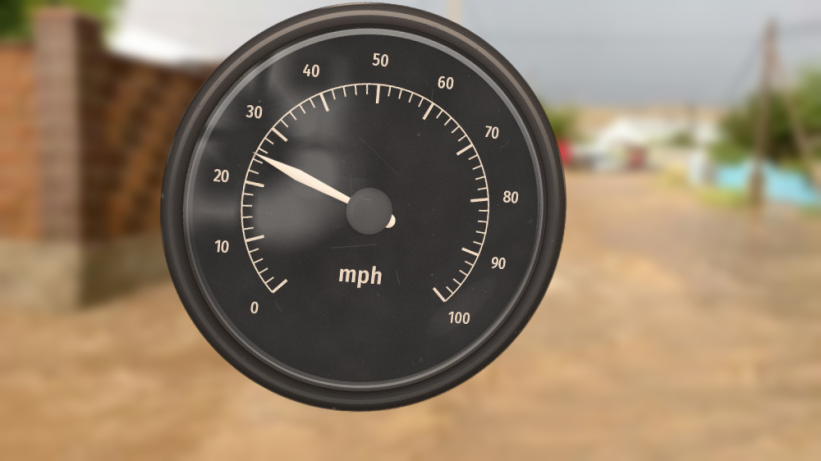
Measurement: 25 mph
